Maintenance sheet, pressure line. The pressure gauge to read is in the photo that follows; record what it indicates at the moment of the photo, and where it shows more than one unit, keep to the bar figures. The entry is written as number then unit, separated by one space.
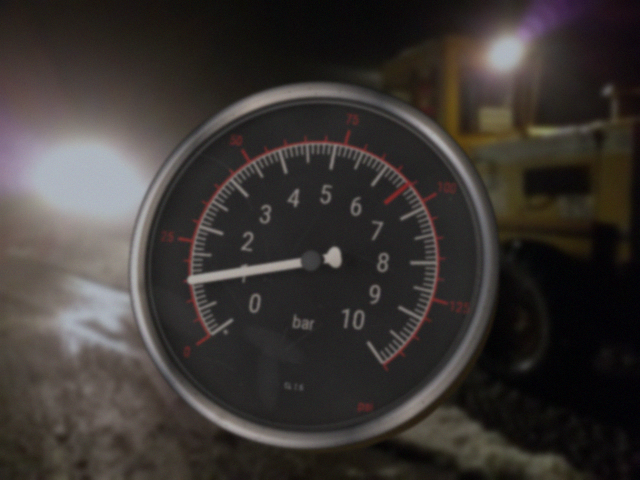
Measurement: 1 bar
